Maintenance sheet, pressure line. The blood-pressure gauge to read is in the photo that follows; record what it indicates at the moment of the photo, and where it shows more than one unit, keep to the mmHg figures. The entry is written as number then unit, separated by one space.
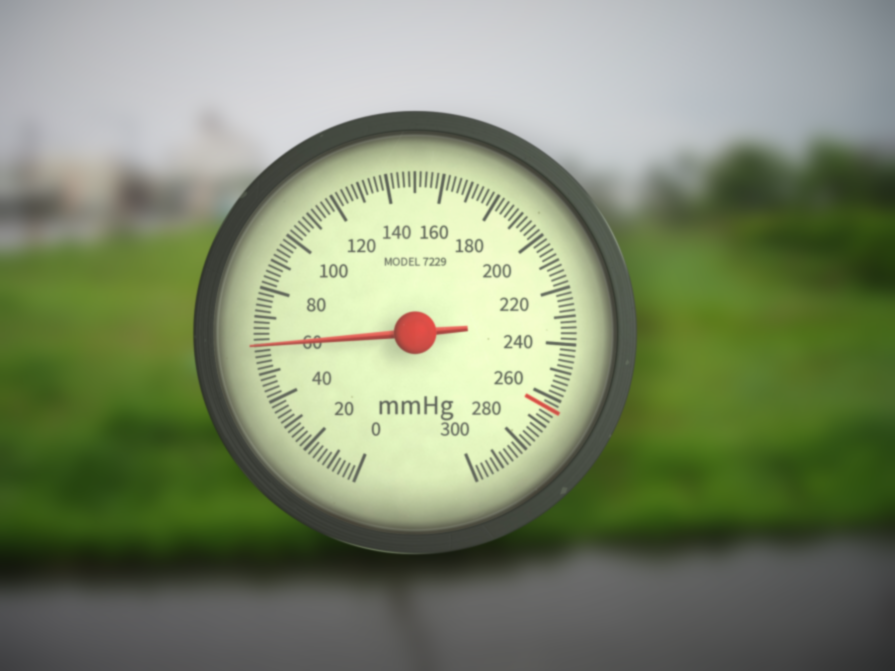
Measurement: 60 mmHg
